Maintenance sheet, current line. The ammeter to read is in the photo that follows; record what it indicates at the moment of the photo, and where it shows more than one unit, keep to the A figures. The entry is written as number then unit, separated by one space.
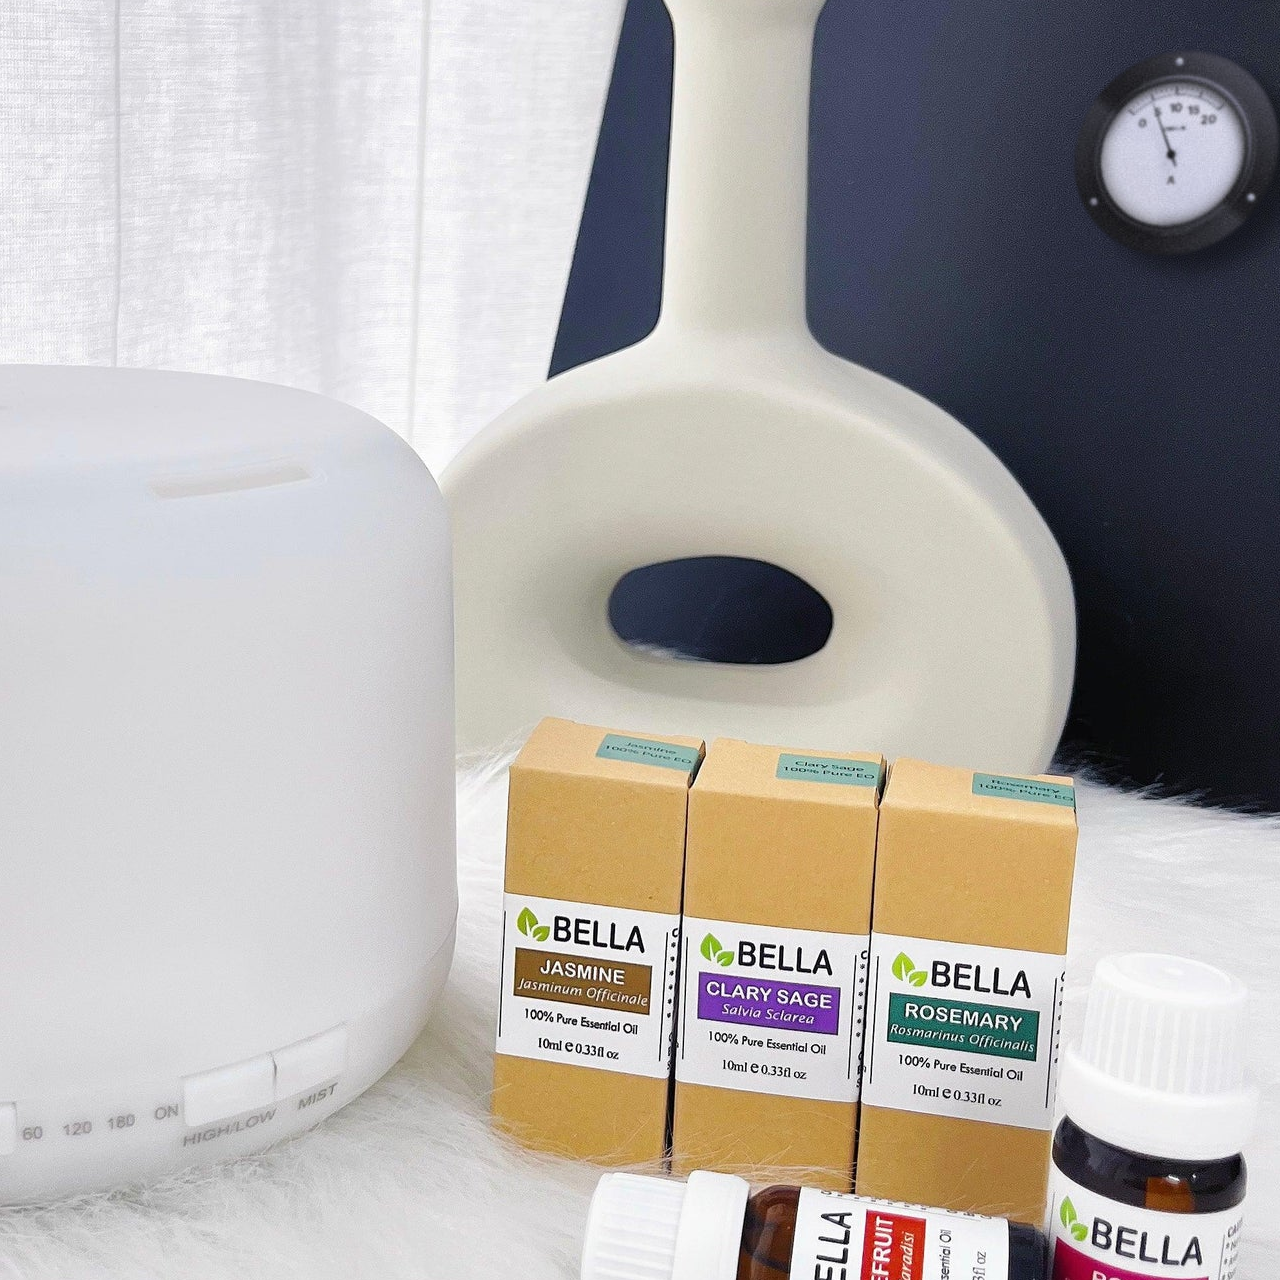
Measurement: 5 A
